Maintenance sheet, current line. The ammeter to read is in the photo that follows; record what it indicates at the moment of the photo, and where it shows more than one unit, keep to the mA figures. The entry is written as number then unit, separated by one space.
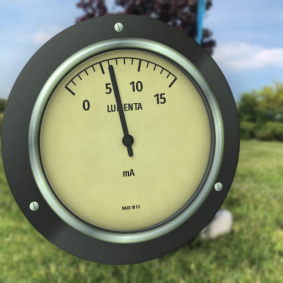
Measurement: 6 mA
